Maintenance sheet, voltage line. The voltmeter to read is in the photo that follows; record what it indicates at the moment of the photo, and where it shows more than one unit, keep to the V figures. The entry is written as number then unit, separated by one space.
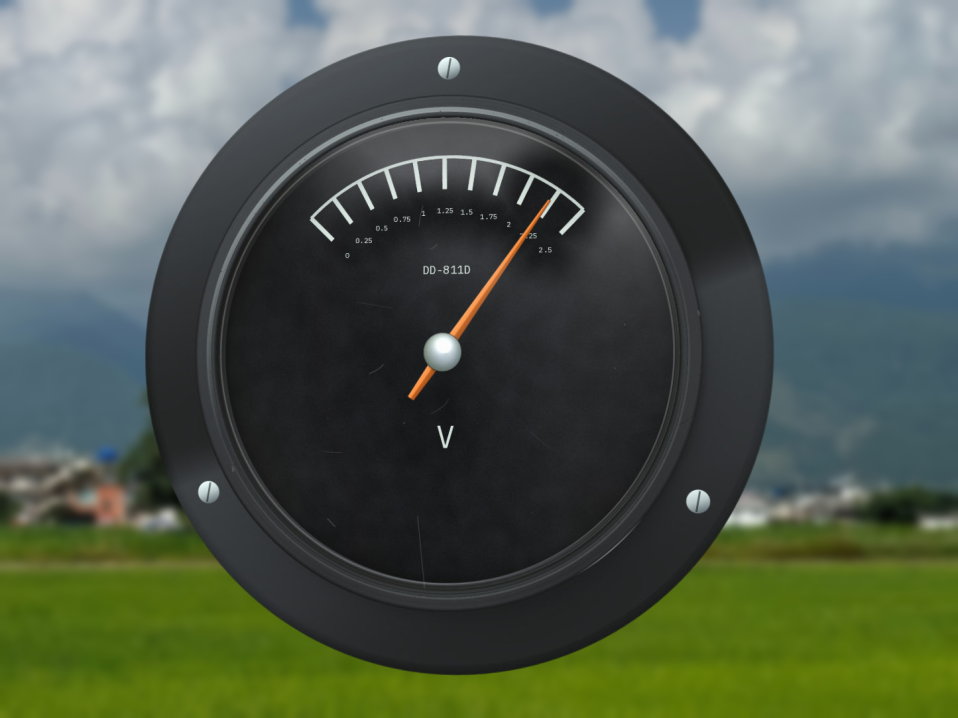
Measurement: 2.25 V
